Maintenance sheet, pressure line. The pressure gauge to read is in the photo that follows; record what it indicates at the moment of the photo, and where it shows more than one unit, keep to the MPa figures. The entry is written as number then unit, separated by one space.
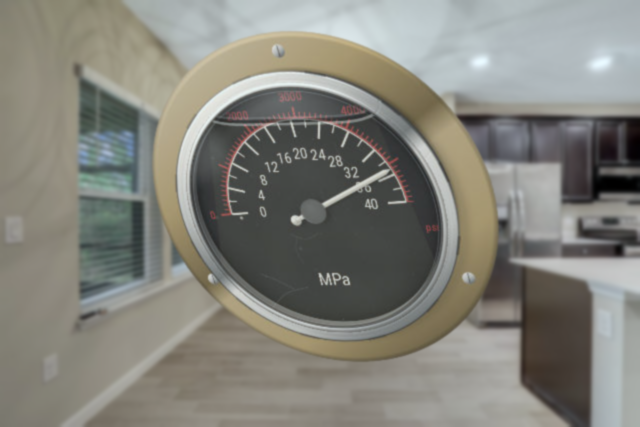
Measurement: 35 MPa
